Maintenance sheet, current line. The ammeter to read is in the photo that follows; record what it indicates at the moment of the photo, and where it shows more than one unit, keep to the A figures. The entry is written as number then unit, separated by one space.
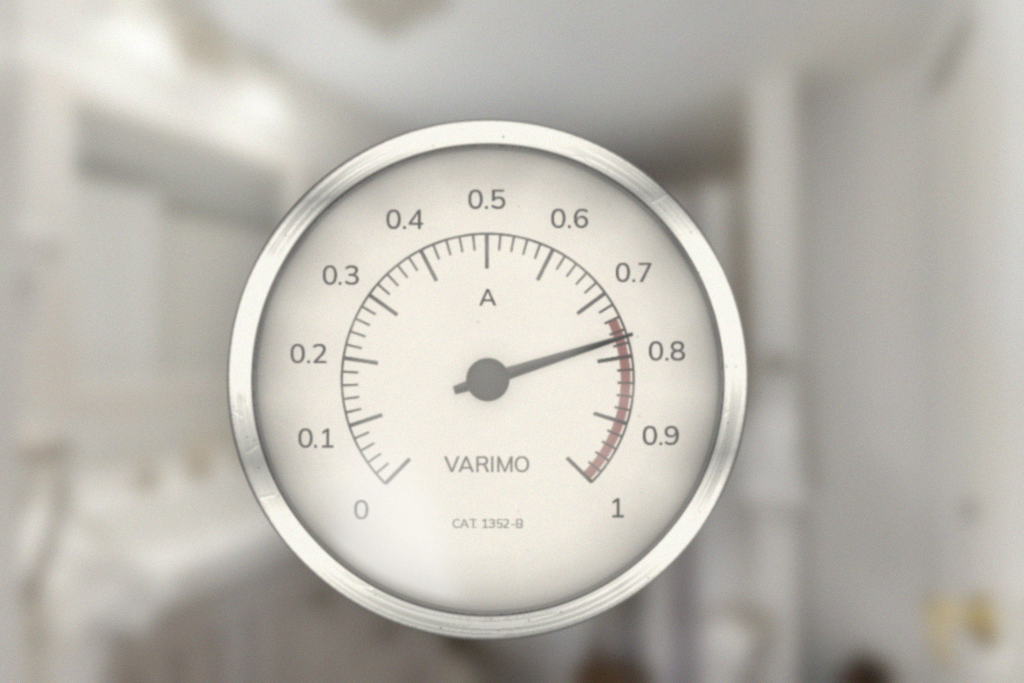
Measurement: 0.77 A
